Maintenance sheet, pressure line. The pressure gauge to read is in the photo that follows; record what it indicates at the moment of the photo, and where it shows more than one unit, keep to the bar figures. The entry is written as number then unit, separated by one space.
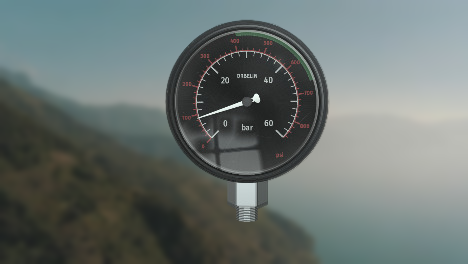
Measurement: 6 bar
